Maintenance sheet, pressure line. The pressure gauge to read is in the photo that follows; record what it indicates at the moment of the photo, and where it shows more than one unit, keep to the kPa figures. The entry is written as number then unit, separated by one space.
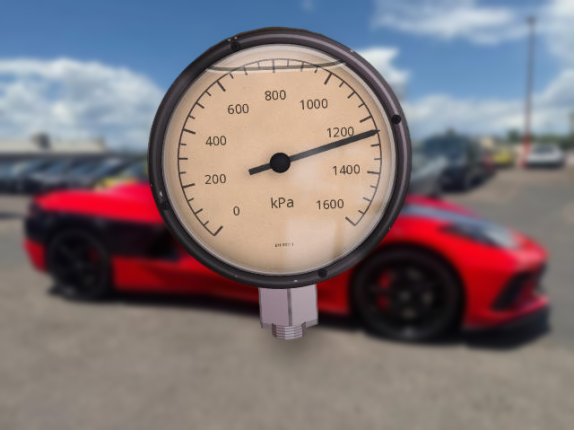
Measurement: 1250 kPa
